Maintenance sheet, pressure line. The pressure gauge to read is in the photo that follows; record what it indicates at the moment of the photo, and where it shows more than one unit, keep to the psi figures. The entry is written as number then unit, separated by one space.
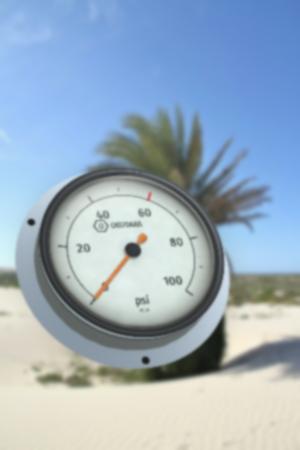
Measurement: 0 psi
